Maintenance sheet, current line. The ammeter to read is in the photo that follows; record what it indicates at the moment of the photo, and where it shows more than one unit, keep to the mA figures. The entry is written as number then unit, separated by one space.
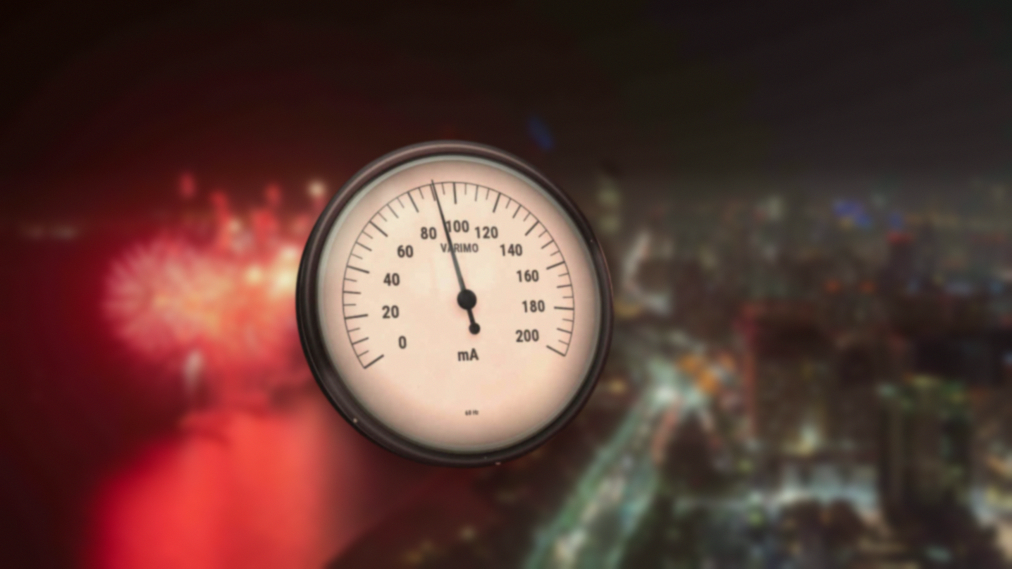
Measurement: 90 mA
